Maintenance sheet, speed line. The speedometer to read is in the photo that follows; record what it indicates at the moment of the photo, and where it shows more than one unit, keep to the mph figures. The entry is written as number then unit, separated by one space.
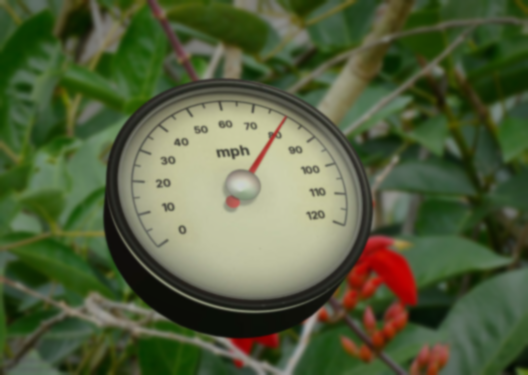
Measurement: 80 mph
